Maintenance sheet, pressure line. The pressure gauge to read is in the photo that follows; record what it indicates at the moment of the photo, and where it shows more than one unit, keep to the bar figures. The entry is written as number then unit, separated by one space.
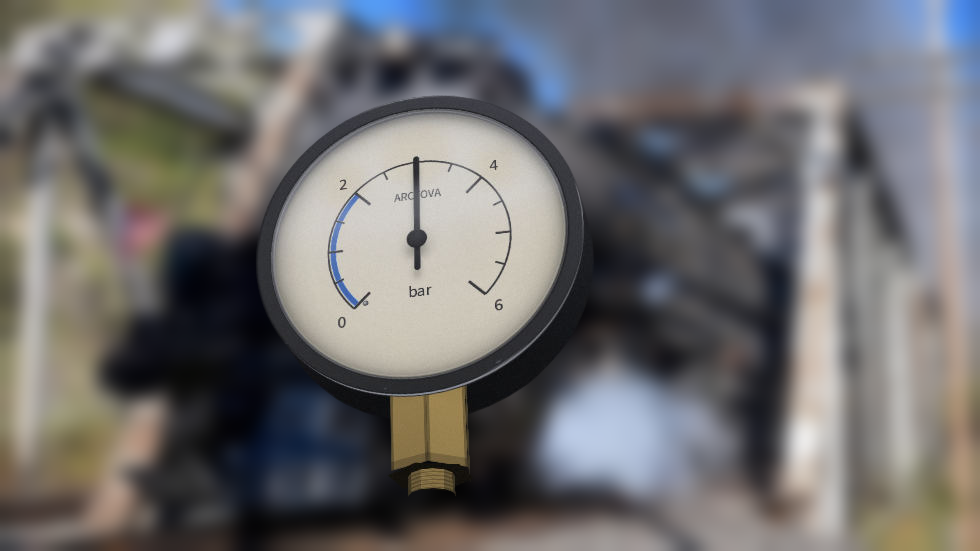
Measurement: 3 bar
